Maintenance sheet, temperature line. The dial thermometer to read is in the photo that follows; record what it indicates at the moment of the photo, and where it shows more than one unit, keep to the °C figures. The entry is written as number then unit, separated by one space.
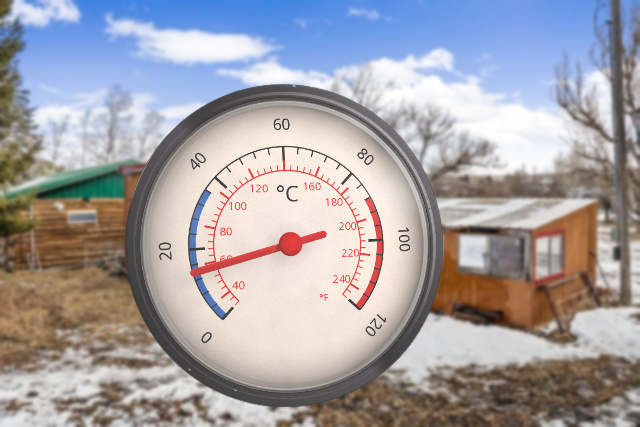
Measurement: 14 °C
